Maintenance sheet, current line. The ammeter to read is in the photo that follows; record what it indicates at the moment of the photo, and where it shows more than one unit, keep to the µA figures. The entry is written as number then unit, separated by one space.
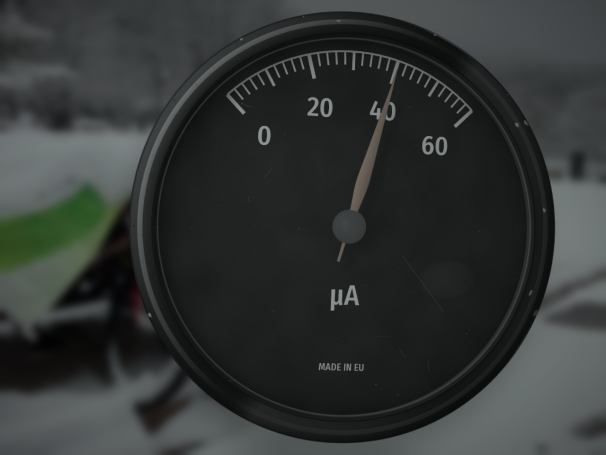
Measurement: 40 µA
